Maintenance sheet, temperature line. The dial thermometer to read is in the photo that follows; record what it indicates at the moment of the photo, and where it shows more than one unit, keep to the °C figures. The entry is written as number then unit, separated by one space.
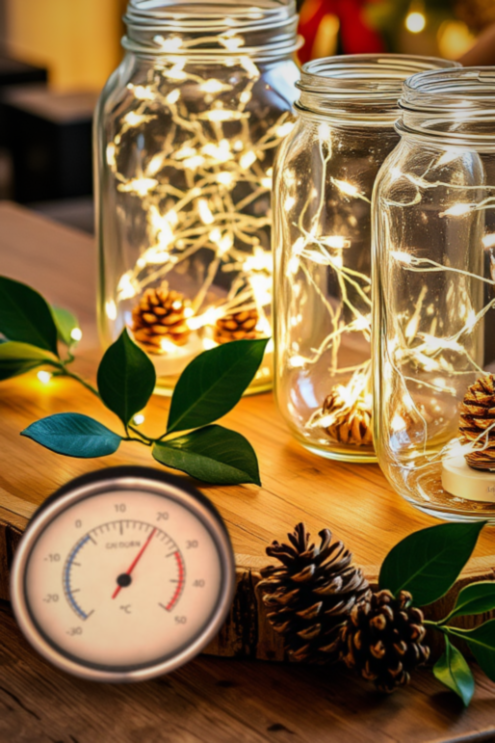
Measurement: 20 °C
